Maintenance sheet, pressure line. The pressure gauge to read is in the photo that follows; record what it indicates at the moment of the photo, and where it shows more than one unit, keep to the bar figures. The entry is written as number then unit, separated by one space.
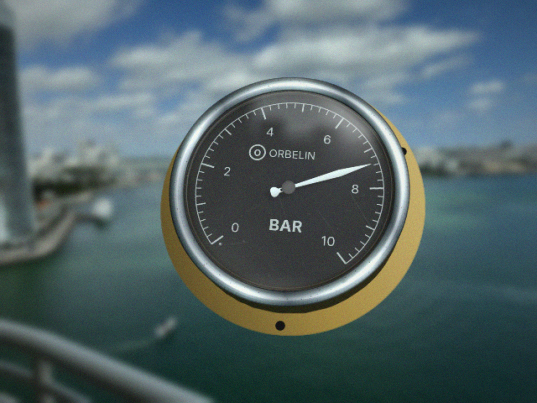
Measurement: 7.4 bar
